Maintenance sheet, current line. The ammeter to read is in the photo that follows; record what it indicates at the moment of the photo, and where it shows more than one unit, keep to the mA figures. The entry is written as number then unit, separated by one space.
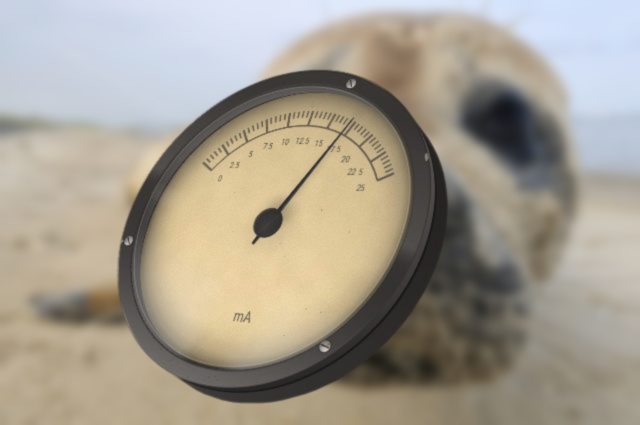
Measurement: 17.5 mA
